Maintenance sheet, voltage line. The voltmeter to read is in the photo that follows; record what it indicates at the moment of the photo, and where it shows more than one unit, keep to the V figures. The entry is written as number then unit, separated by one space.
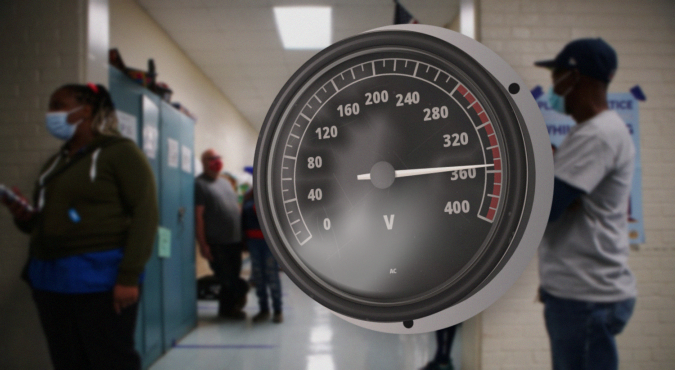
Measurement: 355 V
